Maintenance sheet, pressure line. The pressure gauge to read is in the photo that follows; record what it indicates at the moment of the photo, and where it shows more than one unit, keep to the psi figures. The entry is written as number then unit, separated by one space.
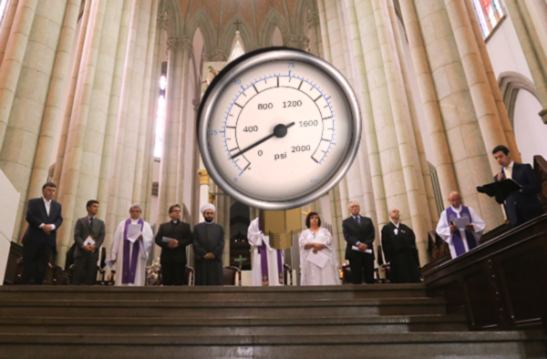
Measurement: 150 psi
